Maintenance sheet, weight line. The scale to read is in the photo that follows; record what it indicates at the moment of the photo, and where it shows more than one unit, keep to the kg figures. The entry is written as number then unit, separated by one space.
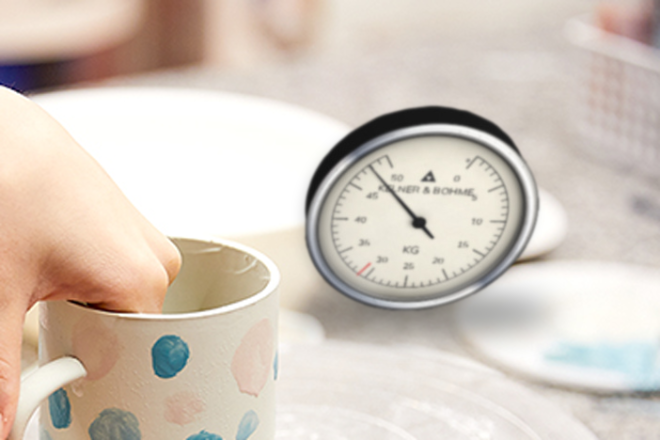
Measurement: 48 kg
